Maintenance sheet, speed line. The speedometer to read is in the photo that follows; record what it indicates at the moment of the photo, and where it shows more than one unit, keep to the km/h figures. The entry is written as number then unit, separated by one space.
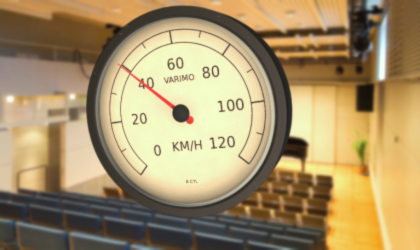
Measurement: 40 km/h
